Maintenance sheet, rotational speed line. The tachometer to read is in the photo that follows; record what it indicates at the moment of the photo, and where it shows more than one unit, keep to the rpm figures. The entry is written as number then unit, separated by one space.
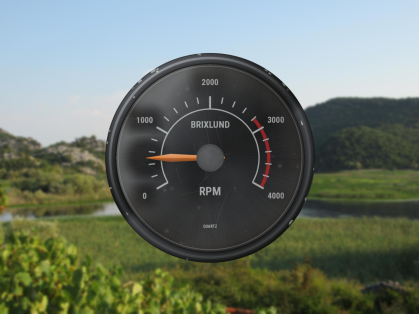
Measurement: 500 rpm
